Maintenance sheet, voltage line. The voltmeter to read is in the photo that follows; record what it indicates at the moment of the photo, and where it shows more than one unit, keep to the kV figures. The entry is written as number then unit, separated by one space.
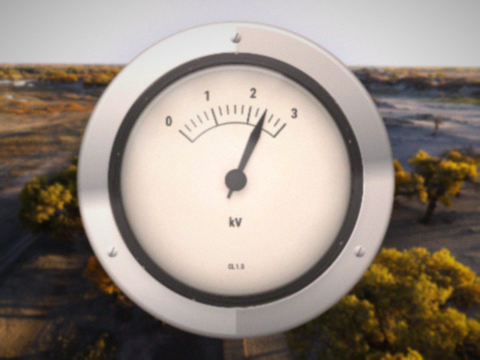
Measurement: 2.4 kV
